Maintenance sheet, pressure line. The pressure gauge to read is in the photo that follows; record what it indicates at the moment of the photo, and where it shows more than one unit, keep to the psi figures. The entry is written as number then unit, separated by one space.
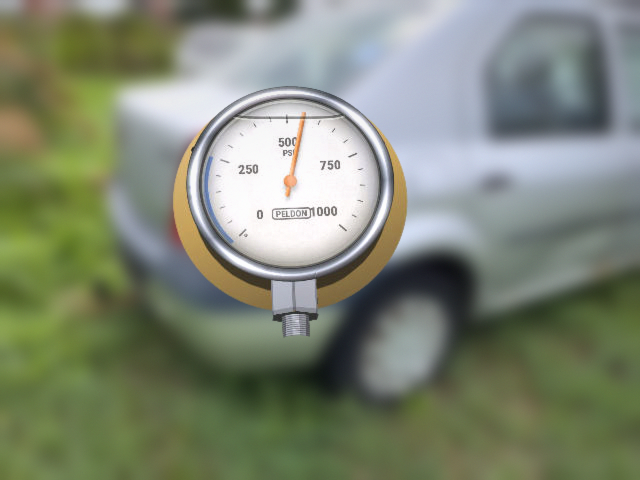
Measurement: 550 psi
